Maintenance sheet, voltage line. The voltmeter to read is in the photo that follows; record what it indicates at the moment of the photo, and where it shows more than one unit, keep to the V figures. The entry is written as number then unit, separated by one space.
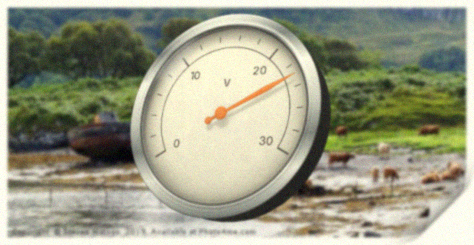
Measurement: 23 V
